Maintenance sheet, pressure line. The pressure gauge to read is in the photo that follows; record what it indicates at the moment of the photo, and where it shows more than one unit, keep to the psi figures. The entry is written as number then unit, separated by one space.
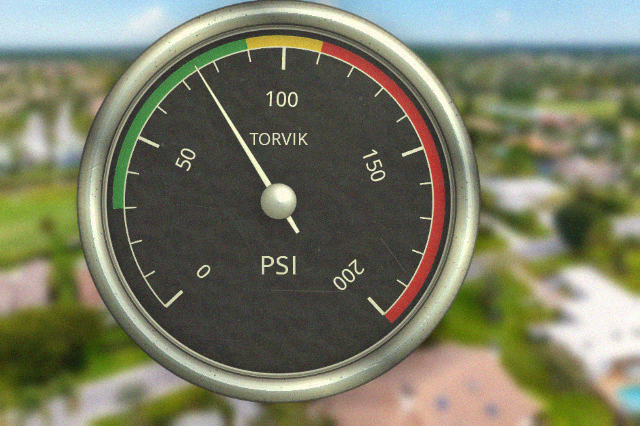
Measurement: 75 psi
